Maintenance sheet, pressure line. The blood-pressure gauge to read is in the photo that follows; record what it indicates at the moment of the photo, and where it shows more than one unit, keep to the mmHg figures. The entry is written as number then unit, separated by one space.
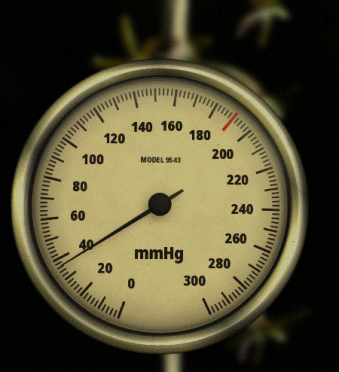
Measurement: 36 mmHg
